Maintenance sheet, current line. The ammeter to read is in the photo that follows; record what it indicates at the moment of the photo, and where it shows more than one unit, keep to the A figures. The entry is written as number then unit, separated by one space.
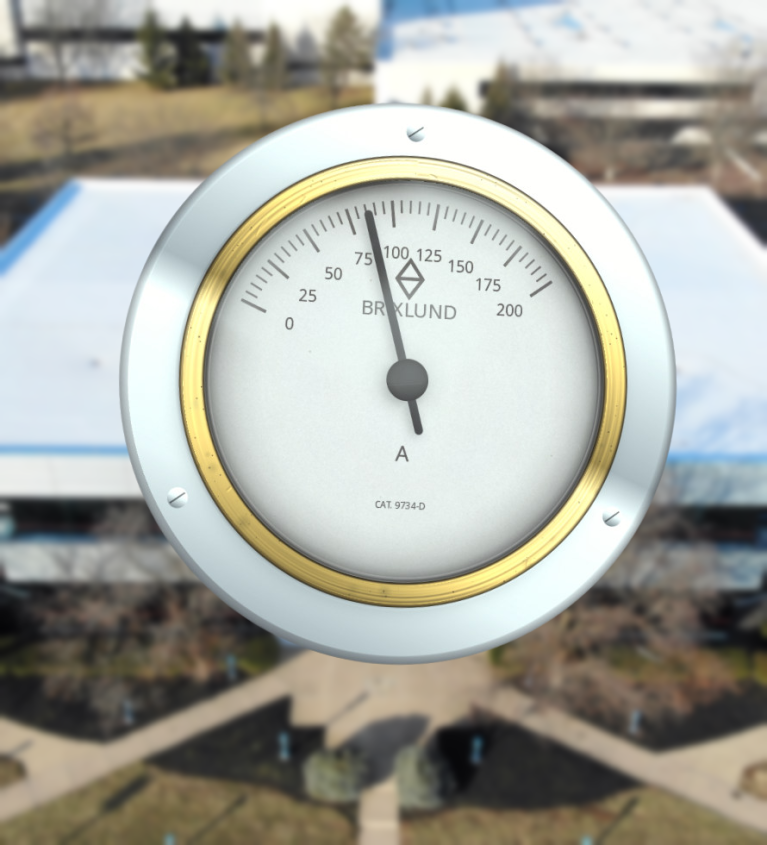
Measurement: 85 A
